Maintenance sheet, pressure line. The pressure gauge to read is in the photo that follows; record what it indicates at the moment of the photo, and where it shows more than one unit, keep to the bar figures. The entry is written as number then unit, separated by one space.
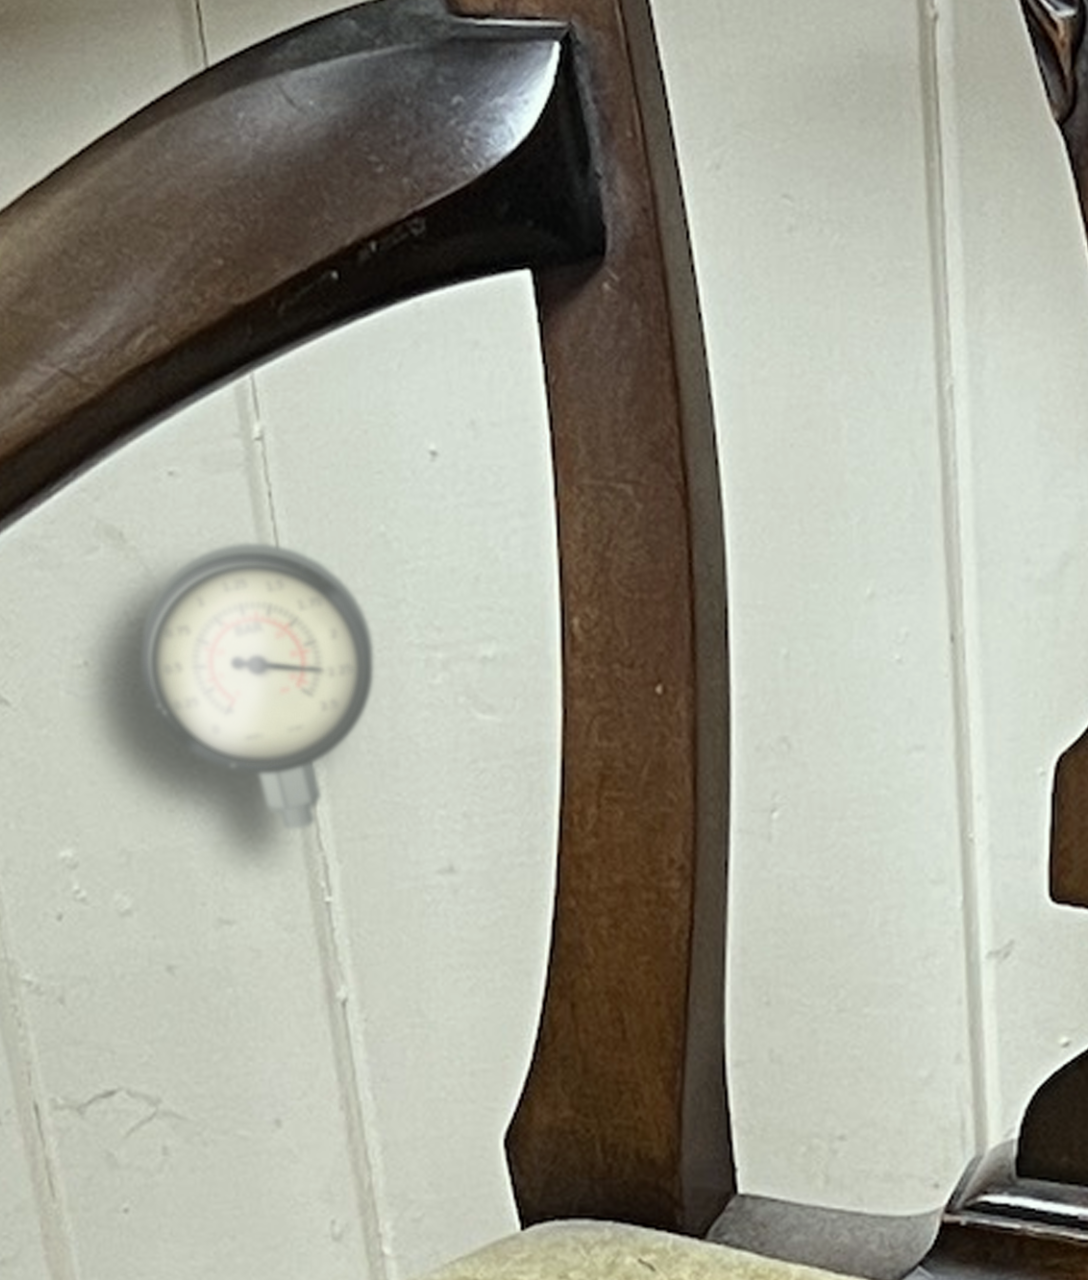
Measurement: 2.25 bar
